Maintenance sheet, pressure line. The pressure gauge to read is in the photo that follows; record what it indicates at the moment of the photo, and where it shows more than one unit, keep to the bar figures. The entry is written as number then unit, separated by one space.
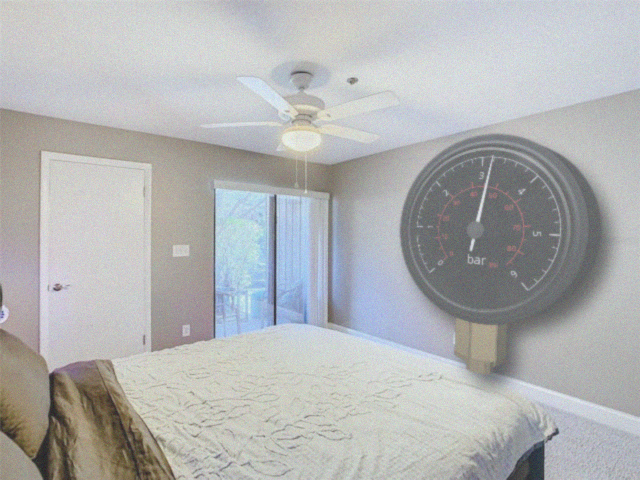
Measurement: 3.2 bar
